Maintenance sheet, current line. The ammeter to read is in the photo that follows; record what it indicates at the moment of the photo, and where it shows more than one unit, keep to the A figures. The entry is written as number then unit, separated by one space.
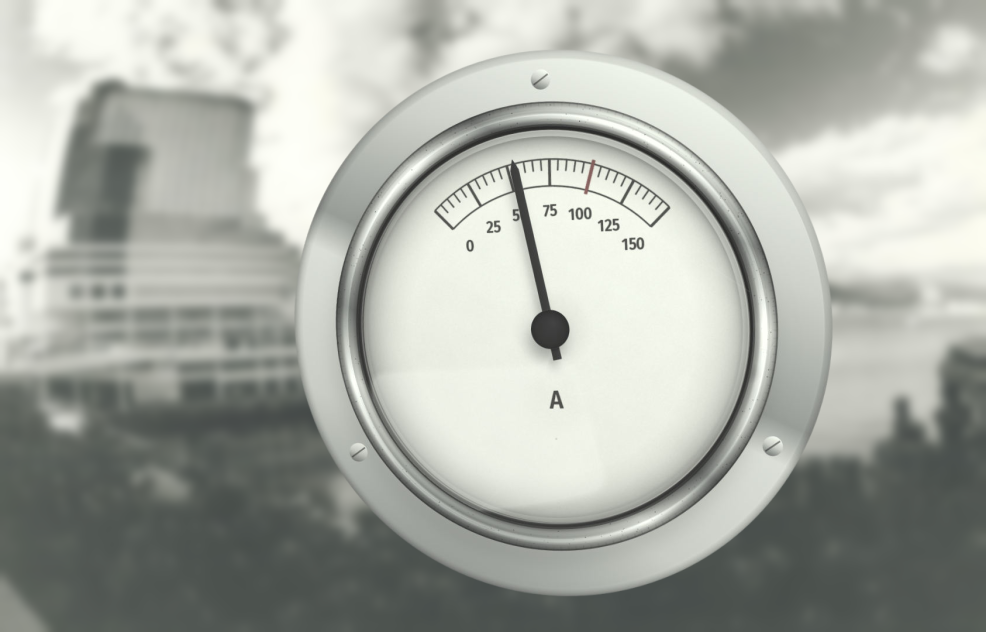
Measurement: 55 A
